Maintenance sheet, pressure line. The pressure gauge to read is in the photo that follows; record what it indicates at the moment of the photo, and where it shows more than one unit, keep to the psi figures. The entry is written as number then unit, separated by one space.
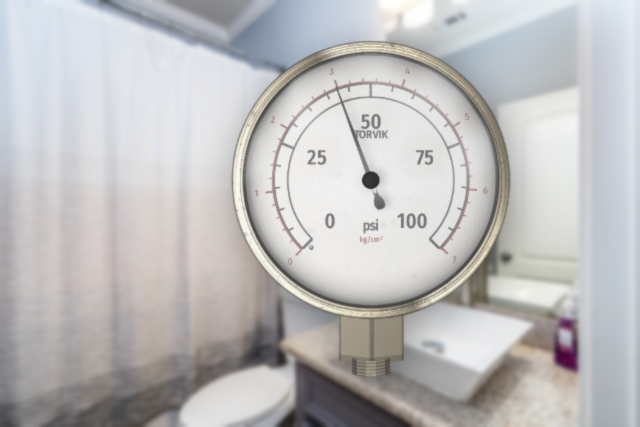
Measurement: 42.5 psi
